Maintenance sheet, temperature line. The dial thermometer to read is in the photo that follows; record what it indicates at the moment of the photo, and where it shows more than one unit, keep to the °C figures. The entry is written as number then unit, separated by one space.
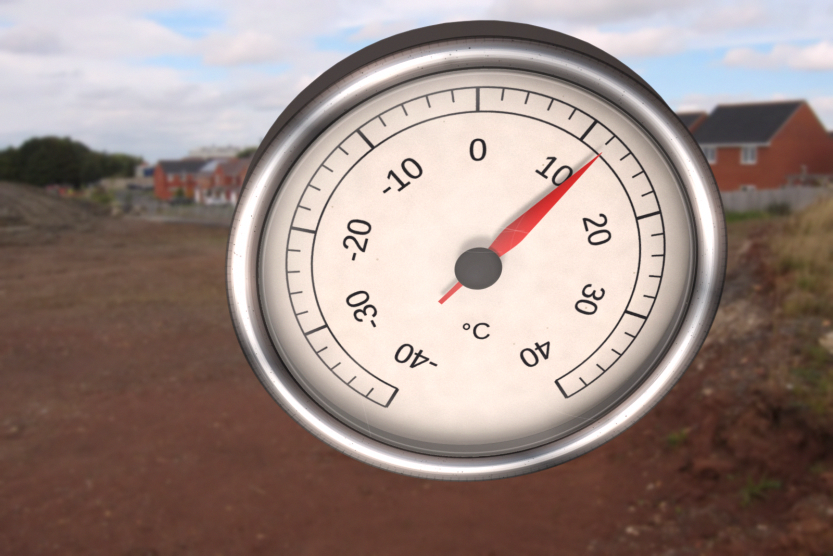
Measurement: 12 °C
